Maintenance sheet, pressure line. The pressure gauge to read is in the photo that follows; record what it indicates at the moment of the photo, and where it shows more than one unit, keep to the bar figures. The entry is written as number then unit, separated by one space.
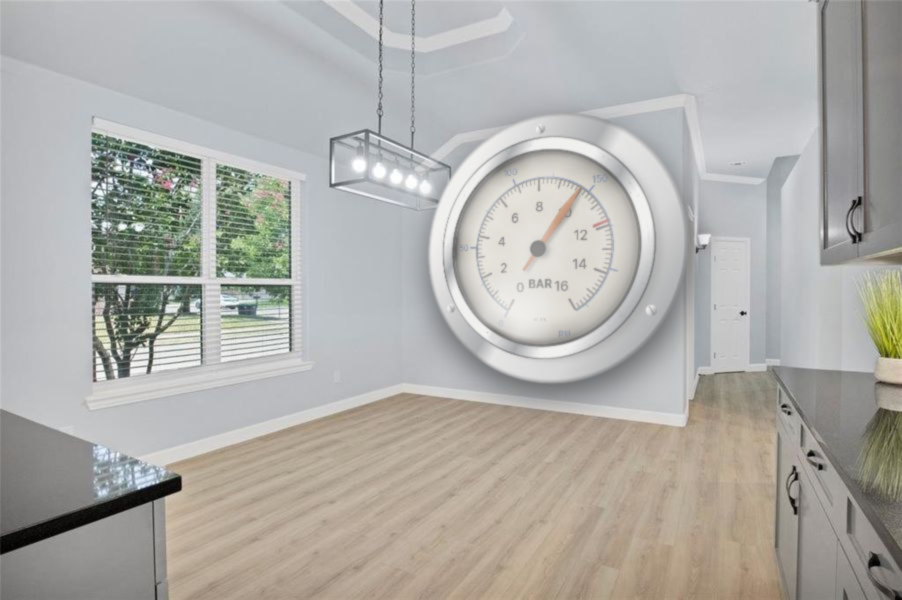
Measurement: 10 bar
